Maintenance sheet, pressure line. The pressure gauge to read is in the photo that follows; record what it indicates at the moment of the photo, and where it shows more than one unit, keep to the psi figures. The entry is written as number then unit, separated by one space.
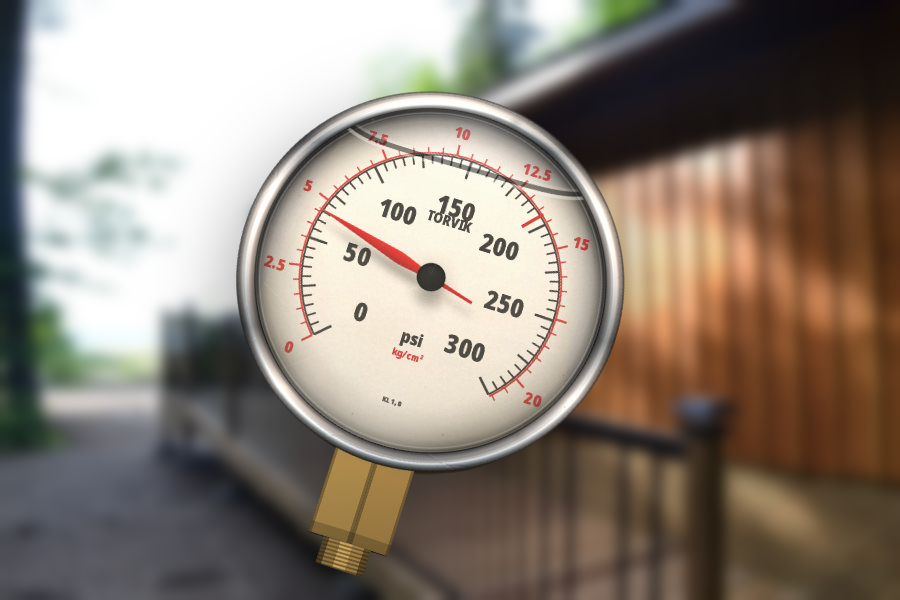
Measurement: 65 psi
